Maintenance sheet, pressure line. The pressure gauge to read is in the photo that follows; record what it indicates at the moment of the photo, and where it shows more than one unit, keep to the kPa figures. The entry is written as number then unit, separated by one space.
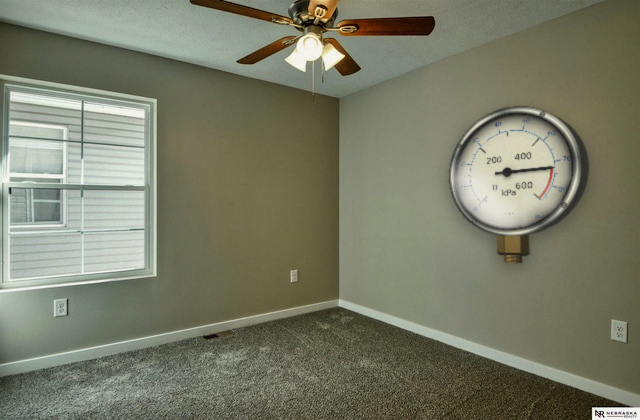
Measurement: 500 kPa
